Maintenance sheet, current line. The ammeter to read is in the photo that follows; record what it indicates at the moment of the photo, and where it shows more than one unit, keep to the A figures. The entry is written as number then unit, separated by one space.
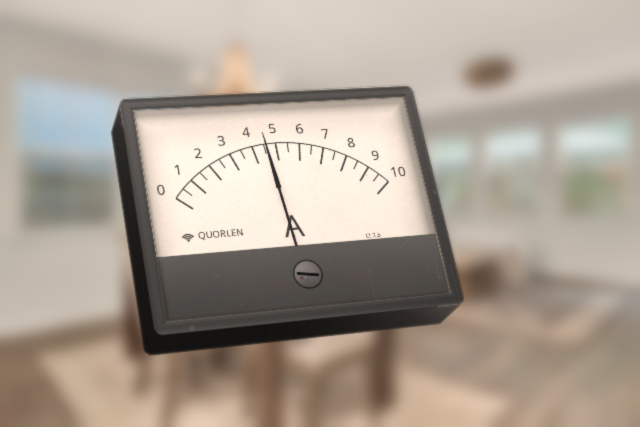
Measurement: 4.5 A
